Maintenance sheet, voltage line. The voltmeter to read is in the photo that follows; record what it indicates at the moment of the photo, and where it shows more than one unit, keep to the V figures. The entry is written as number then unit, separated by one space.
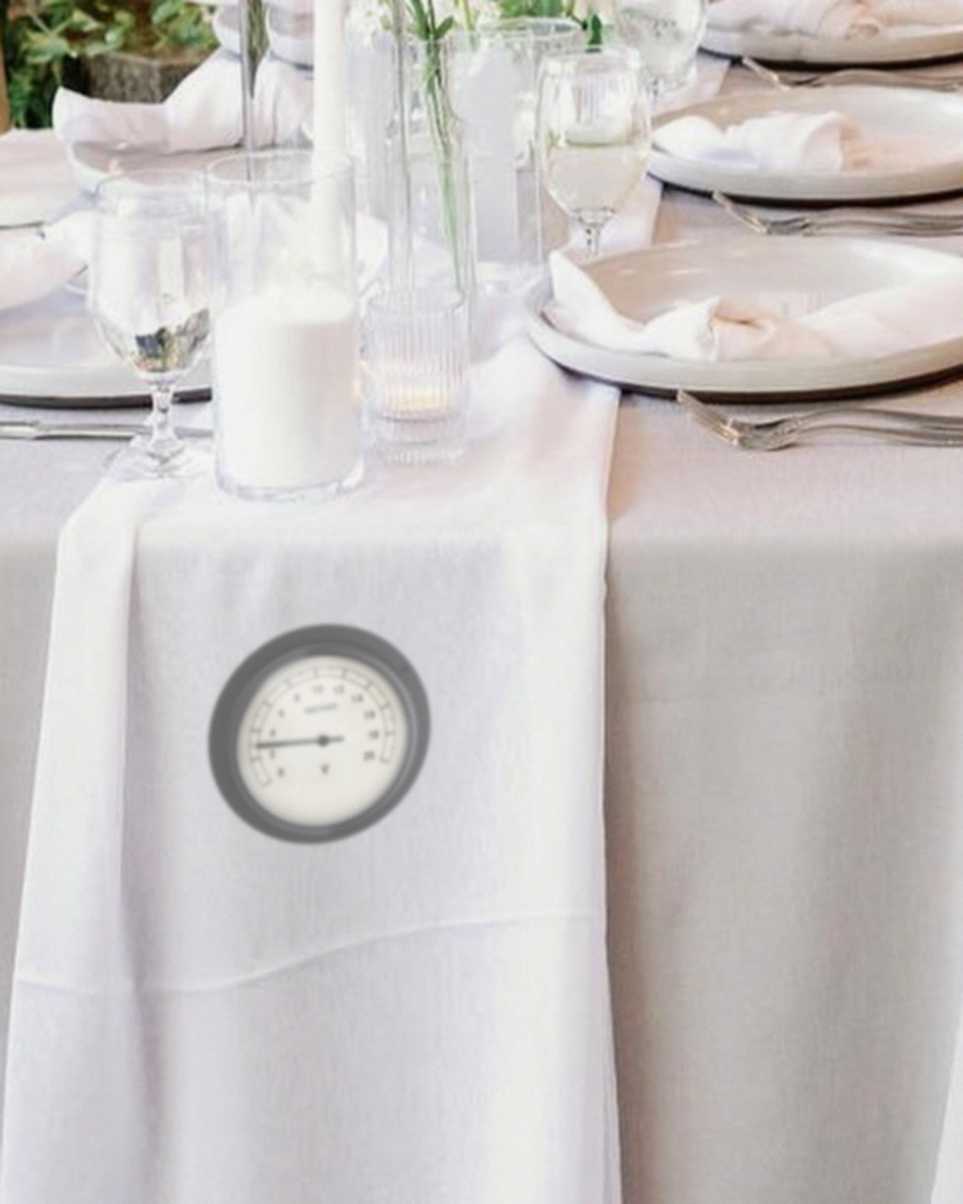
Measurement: 3 V
